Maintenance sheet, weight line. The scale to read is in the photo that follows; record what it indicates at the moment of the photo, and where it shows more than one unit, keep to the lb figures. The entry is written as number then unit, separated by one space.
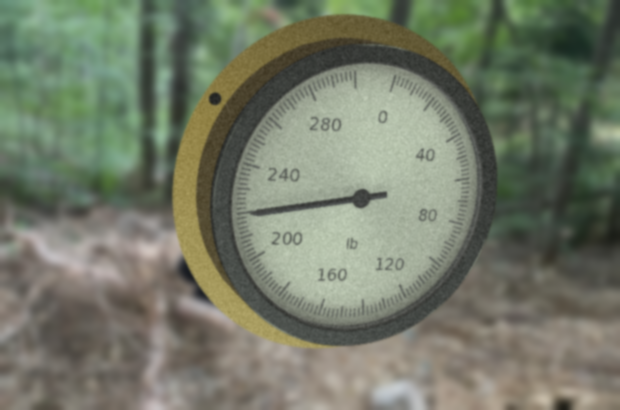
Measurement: 220 lb
